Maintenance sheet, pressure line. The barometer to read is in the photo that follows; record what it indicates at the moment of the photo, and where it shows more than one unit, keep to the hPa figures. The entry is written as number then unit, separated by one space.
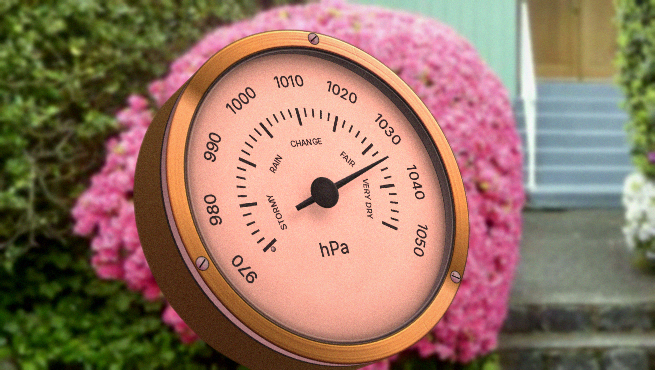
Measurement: 1034 hPa
